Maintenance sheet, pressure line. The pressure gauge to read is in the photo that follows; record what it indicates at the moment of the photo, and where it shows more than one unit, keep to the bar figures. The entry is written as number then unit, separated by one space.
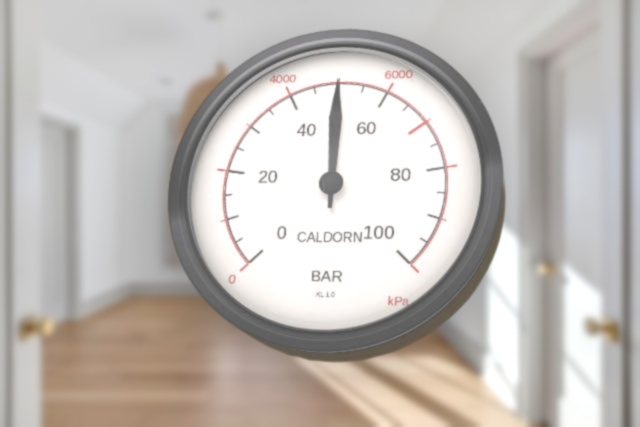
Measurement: 50 bar
